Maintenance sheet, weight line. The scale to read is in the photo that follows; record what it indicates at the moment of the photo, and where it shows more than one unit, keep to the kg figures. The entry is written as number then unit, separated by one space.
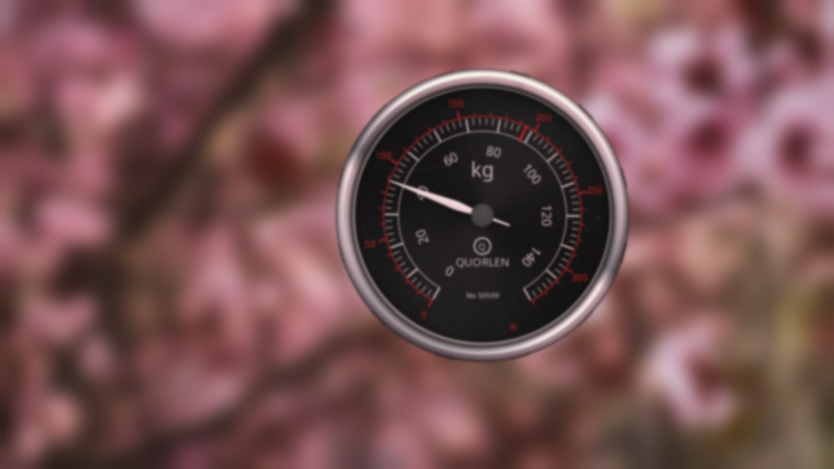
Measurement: 40 kg
